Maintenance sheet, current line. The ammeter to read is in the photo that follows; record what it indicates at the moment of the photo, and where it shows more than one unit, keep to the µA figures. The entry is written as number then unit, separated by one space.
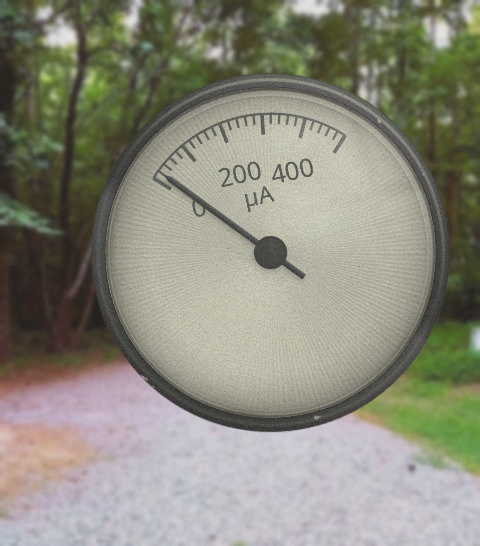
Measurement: 20 µA
